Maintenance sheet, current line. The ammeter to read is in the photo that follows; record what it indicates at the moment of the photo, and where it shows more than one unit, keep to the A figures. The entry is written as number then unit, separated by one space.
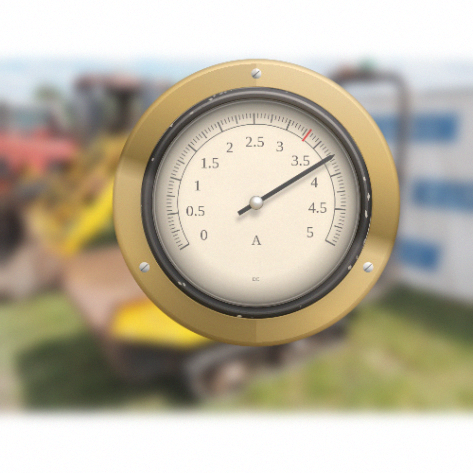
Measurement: 3.75 A
